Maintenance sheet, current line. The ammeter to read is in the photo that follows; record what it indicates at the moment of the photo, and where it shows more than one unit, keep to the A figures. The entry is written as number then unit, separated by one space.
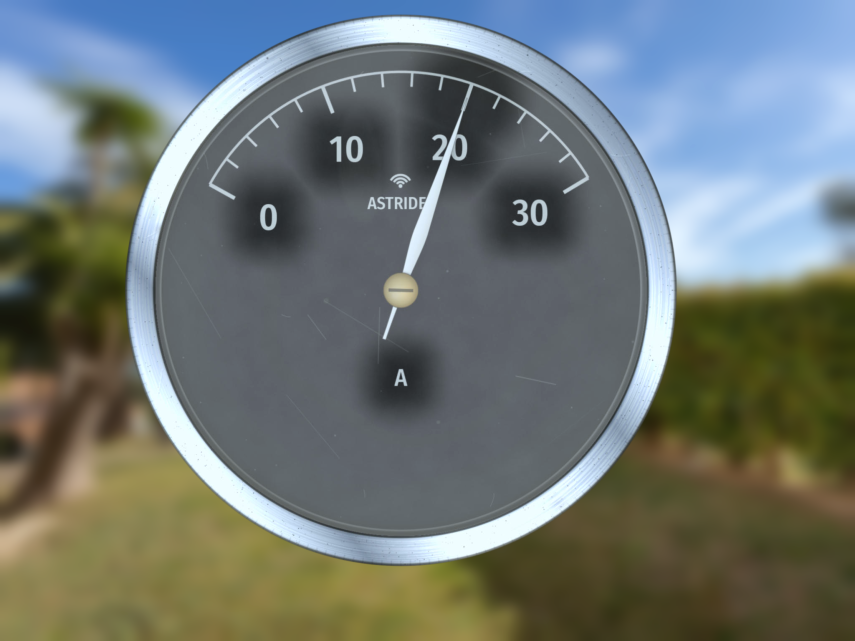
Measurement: 20 A
